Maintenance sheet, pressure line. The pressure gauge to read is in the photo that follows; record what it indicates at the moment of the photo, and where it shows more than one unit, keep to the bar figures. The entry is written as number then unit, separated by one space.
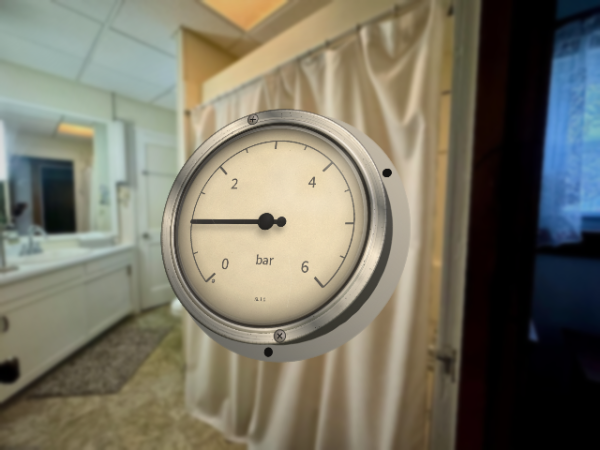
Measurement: 1 bar
